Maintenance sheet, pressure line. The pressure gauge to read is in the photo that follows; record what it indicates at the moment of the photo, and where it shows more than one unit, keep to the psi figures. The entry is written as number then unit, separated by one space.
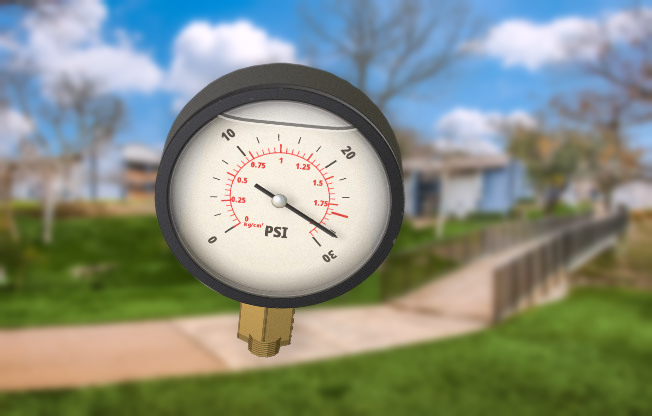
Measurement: 28 psi
